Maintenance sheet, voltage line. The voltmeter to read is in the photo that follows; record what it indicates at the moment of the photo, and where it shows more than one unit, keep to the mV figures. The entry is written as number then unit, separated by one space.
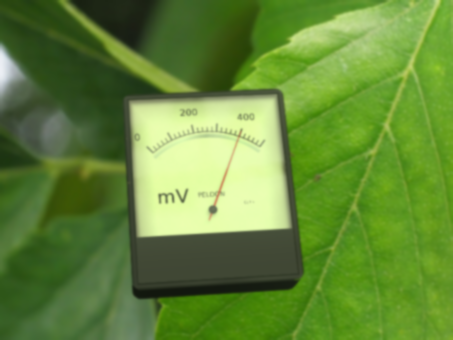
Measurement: 400 mV
